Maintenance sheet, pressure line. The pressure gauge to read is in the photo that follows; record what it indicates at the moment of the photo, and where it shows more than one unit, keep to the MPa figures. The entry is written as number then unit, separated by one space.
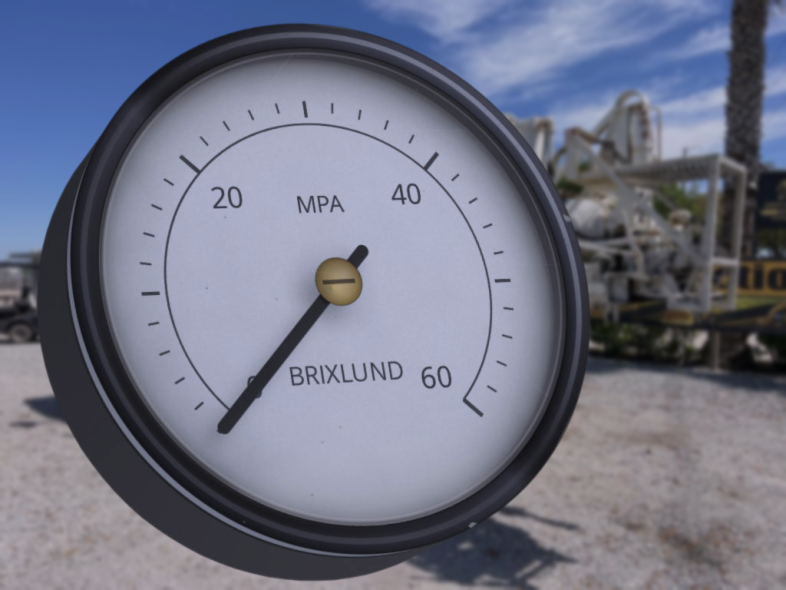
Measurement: 0 MPa
